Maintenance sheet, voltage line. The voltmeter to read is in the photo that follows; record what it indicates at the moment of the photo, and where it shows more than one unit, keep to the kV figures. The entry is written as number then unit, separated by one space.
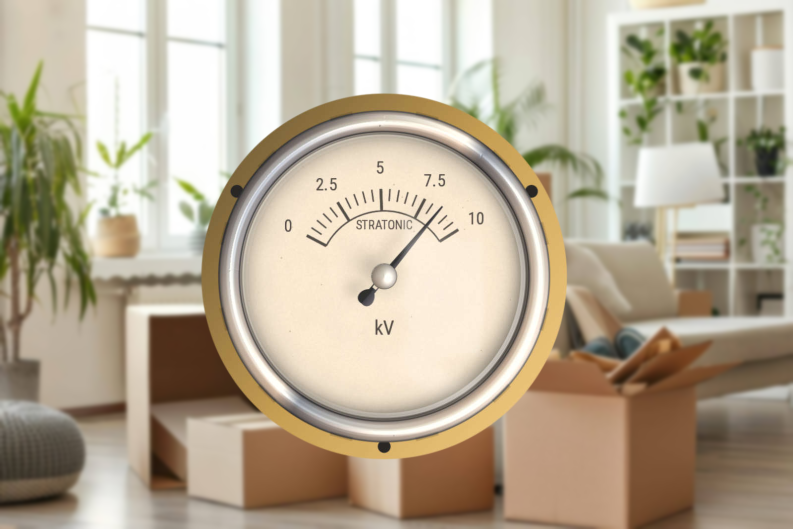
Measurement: 8.5 kV
